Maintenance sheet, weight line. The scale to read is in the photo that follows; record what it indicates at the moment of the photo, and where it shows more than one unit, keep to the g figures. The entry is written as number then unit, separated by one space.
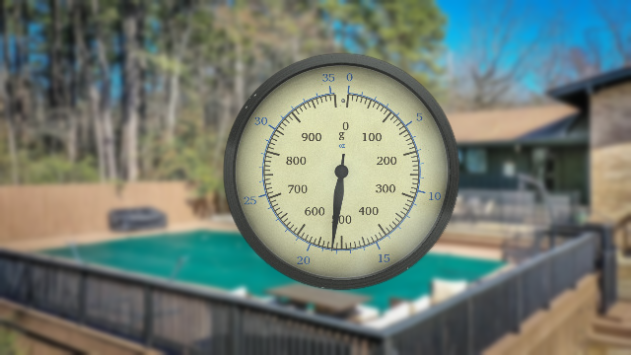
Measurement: 520 g
